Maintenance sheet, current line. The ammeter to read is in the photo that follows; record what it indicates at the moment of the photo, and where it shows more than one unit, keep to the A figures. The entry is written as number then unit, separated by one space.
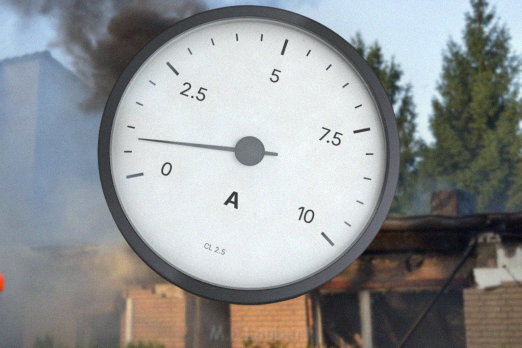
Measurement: 0.75 A
